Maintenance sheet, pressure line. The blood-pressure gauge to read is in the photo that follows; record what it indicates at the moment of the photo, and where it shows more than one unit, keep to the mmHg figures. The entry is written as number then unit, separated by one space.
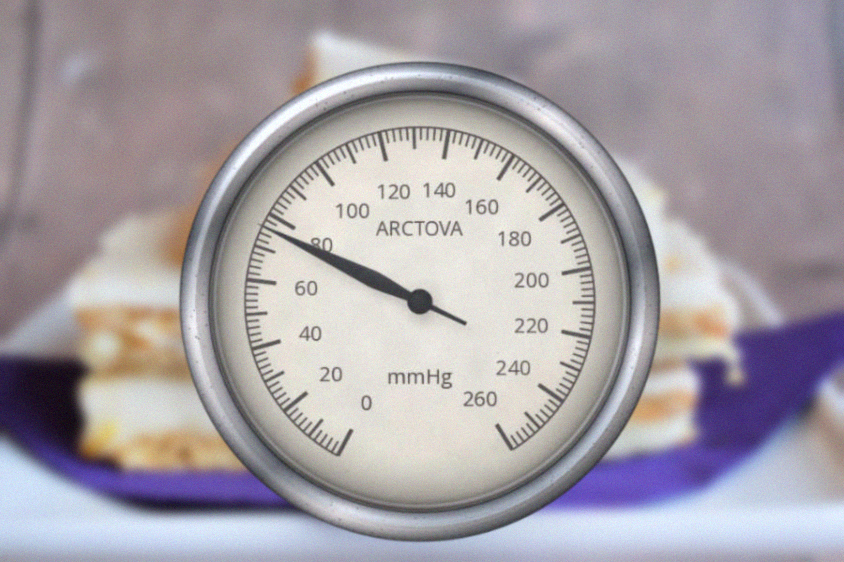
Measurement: 76 mmHg
